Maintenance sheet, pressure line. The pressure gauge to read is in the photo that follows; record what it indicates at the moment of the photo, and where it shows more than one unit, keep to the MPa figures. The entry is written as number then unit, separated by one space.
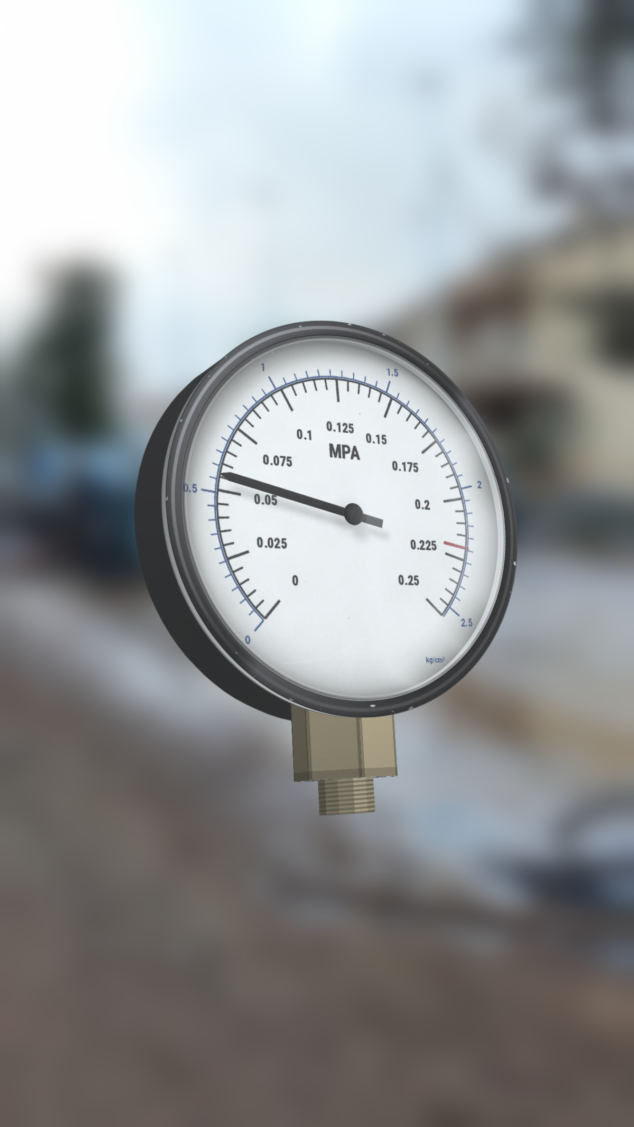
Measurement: 0.055 MPa
